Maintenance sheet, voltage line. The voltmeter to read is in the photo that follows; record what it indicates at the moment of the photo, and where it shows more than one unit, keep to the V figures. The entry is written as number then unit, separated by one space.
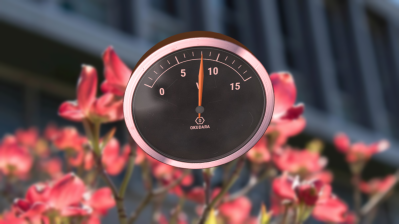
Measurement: 8 V
